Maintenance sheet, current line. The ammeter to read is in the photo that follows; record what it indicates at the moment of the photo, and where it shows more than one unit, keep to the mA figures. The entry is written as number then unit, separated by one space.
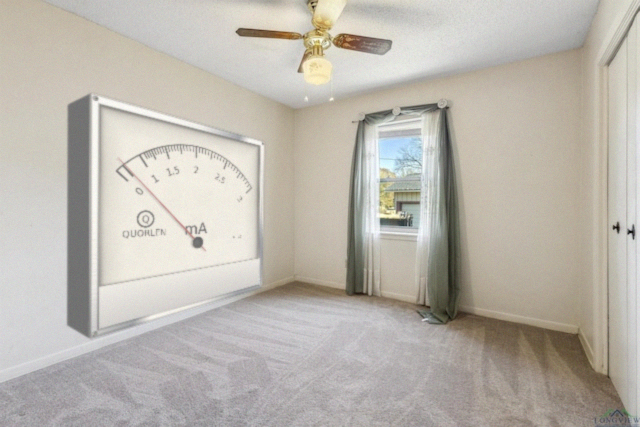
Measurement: 0.5 mA
